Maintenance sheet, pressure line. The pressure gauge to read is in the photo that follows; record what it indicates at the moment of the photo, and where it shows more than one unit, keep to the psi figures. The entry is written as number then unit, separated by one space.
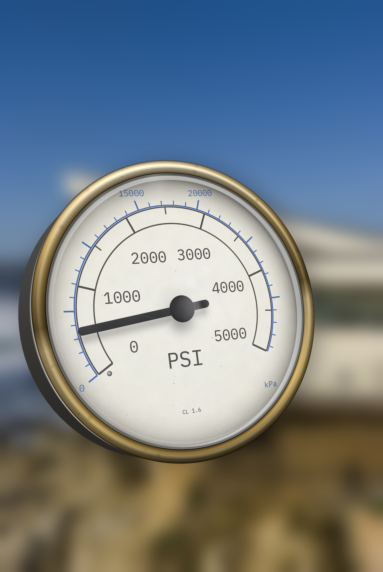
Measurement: 500 psi
